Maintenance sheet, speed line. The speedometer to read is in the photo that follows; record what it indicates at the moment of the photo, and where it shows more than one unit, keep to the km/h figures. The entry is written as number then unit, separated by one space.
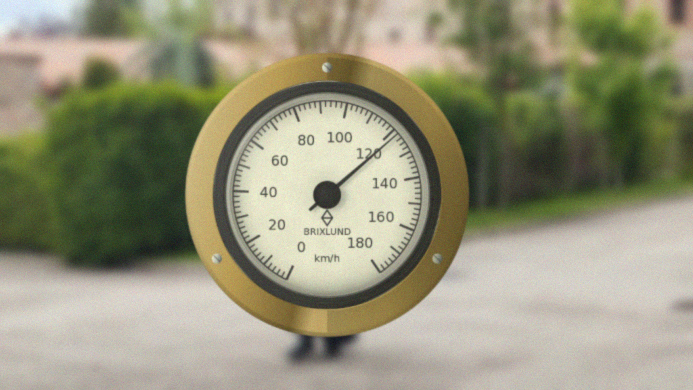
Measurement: 122 km/h
